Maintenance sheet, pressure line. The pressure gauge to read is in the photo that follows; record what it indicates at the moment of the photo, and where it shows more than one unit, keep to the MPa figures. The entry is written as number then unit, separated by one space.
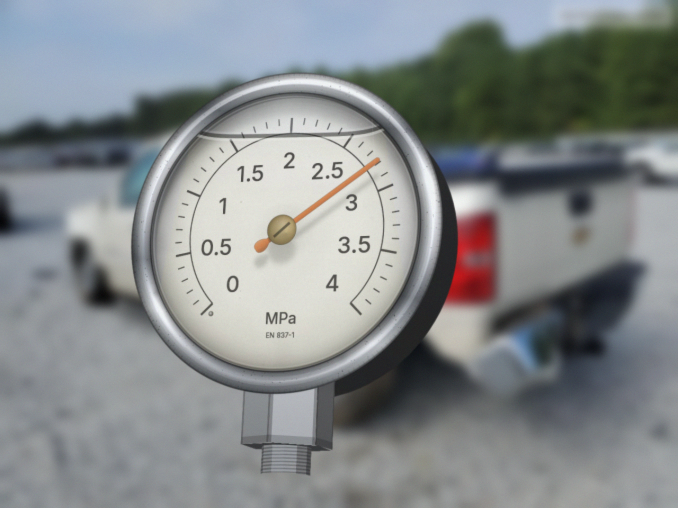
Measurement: 2.8 MPa
